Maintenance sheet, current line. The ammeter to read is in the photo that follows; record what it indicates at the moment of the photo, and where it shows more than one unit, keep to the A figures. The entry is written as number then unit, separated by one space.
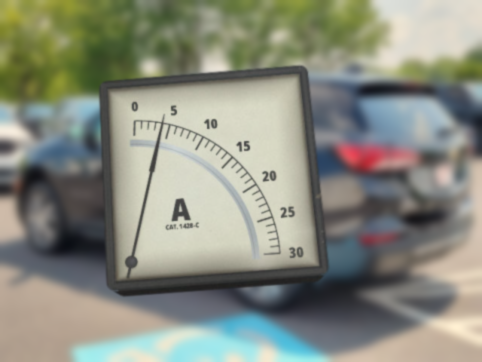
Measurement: 4 A
